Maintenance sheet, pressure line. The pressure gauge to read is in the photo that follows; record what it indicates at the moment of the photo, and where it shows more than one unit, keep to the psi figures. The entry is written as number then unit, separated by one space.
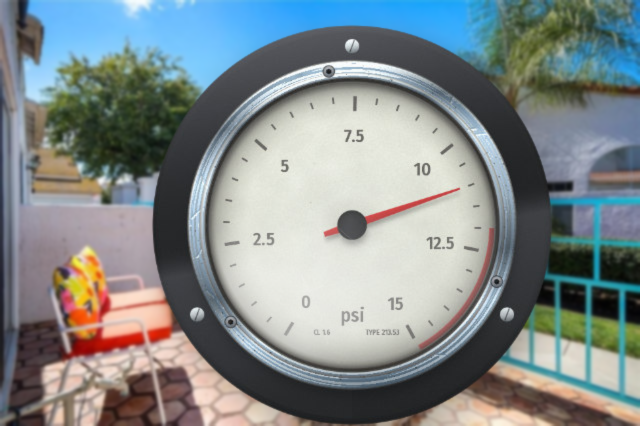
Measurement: 11 psi
